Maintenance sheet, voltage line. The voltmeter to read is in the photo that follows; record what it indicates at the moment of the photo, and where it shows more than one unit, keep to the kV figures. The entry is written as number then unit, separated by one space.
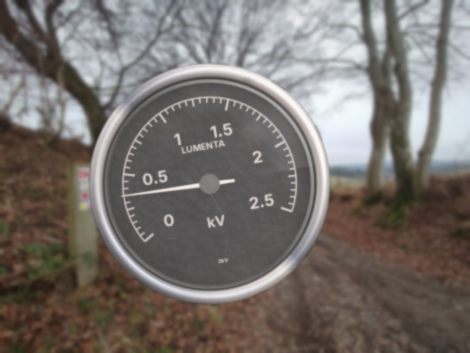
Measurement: 0.35 kV
